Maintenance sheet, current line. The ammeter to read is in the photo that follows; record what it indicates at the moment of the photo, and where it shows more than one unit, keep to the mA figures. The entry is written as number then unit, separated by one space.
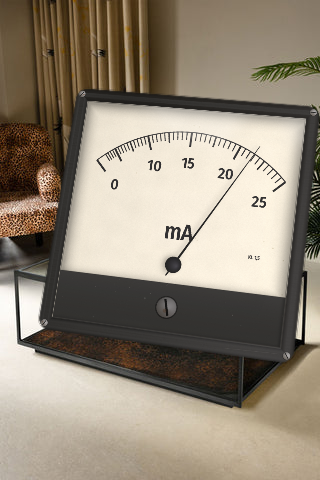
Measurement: 21.5 mA
